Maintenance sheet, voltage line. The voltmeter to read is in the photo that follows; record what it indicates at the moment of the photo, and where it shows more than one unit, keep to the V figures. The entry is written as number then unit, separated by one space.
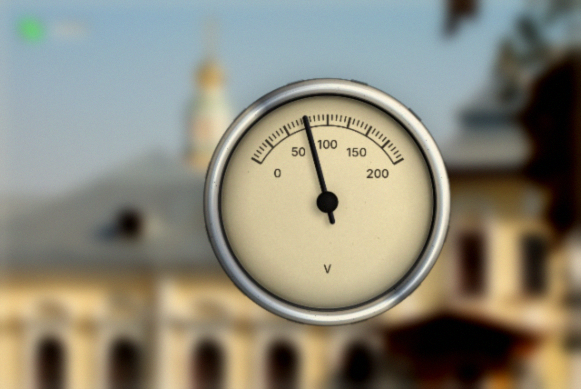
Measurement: 75 V
